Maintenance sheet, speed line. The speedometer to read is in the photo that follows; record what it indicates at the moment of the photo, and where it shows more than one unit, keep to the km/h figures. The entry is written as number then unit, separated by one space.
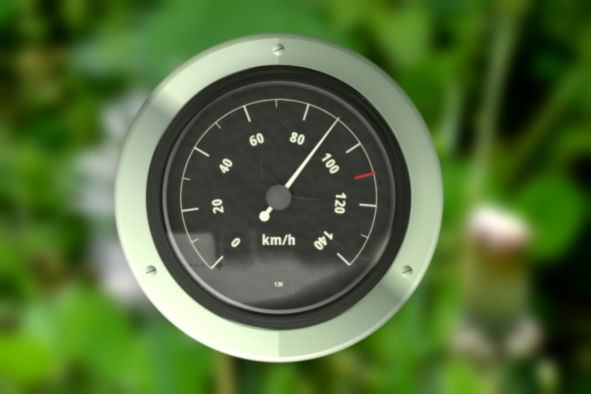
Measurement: 90 km/h
